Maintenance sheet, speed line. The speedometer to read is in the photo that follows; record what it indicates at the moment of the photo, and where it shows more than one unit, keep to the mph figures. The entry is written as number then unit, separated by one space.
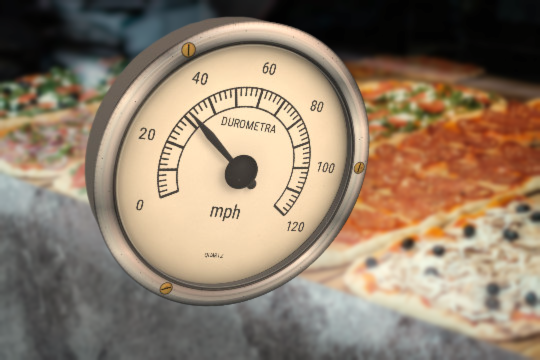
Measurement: 32 mph
